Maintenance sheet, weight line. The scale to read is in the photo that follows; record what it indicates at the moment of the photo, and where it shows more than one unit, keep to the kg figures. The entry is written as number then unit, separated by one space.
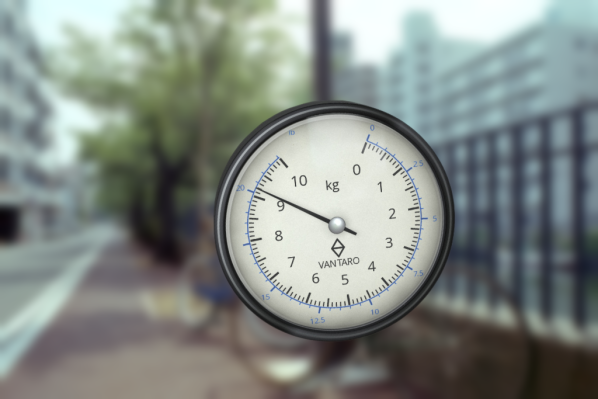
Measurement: 9.2 kg
